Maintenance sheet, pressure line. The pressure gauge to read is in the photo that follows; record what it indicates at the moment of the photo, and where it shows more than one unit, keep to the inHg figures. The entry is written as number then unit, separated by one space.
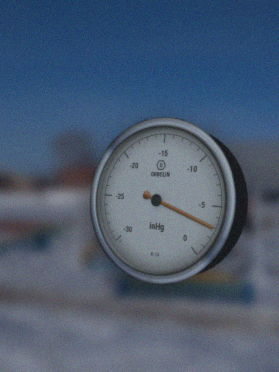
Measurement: -3 inHg
